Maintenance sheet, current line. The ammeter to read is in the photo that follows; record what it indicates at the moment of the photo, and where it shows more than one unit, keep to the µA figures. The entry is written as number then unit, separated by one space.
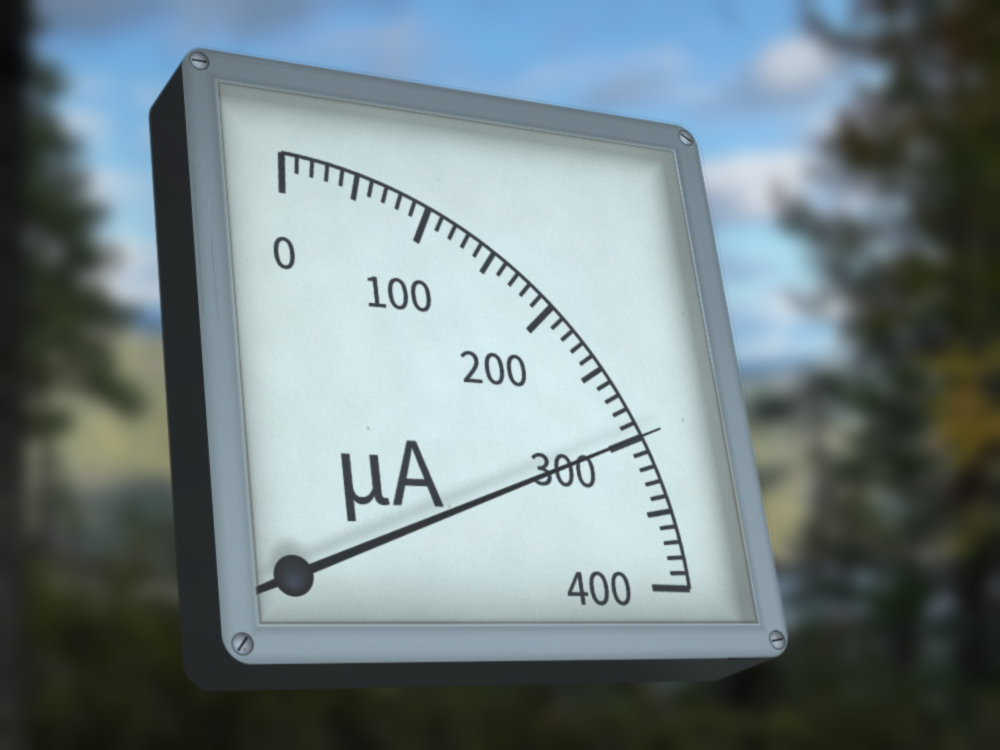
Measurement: 300 µA
